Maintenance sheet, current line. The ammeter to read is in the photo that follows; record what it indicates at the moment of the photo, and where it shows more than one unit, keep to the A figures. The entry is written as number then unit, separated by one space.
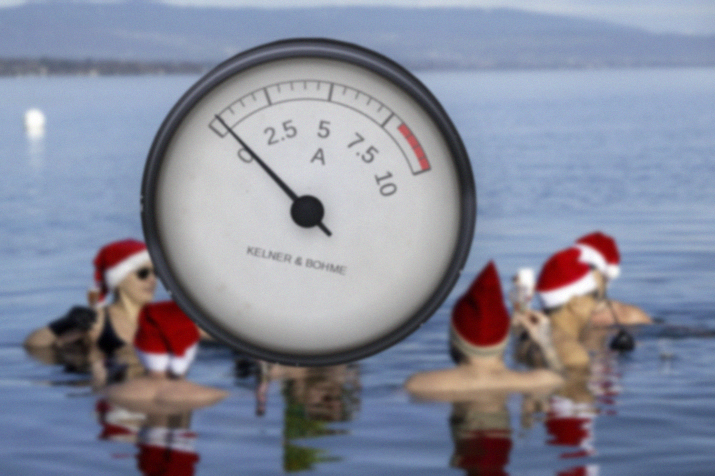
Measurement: 0.5 A
